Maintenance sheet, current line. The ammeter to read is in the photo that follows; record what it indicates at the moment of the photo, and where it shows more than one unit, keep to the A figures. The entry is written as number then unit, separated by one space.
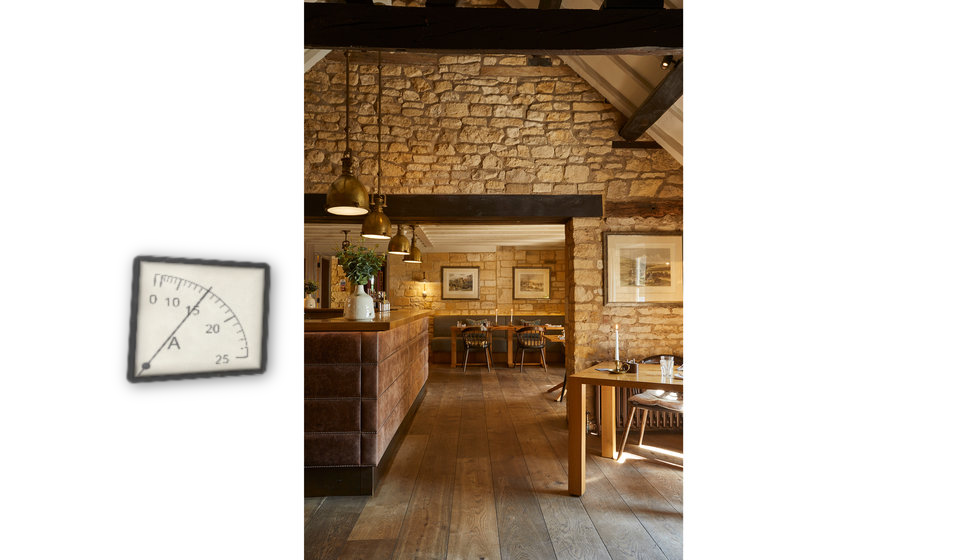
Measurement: 15 A
